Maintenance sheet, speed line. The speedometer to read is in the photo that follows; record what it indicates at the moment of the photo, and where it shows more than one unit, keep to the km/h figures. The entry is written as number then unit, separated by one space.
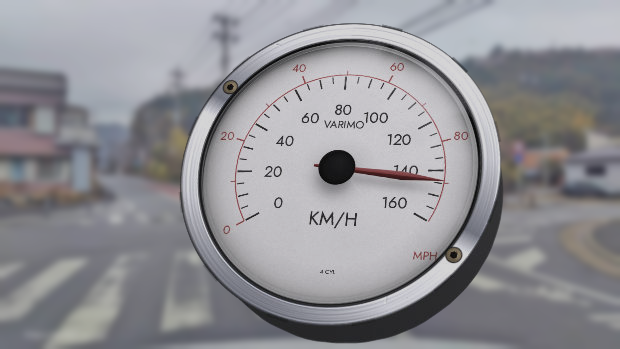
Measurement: 145 km/h
